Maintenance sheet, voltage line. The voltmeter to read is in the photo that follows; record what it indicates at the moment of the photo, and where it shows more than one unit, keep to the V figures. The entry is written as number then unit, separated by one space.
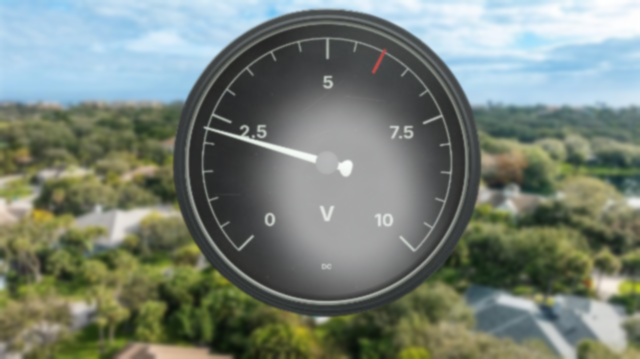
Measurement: 2.25 V
